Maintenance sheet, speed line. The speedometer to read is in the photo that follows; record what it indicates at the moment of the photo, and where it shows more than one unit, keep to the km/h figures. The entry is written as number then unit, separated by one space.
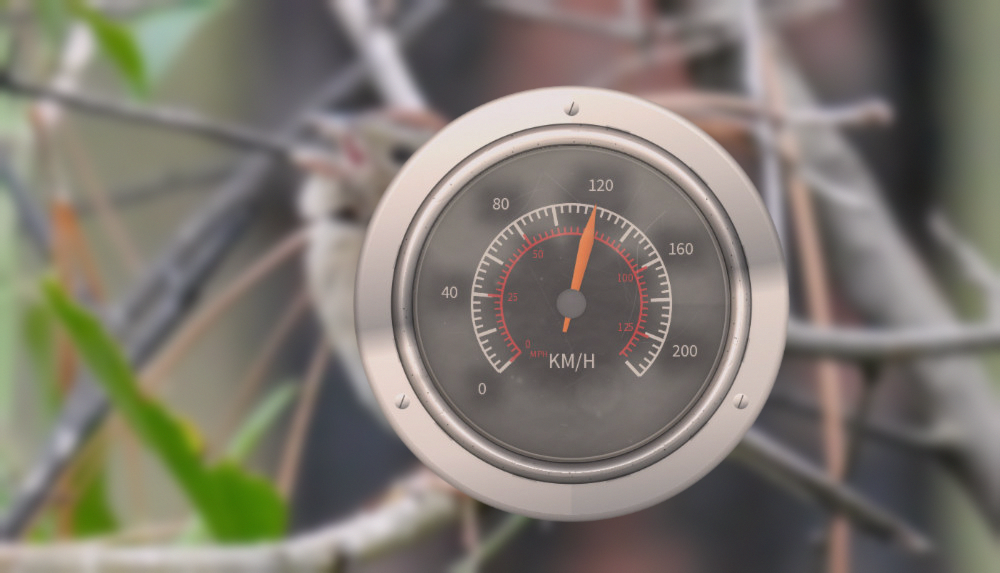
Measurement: 120 km/h
